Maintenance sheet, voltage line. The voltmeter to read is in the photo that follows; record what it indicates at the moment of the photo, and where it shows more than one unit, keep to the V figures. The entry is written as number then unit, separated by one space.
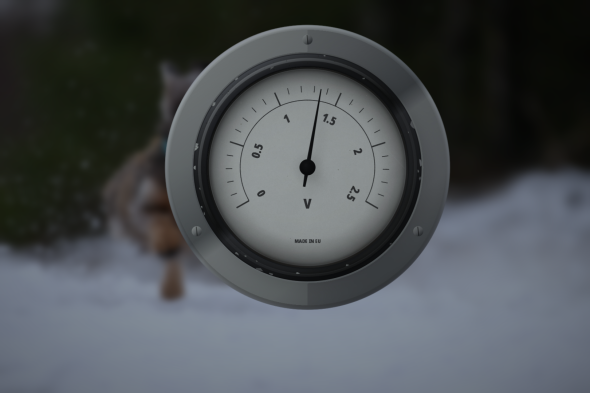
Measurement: 1.35 V
